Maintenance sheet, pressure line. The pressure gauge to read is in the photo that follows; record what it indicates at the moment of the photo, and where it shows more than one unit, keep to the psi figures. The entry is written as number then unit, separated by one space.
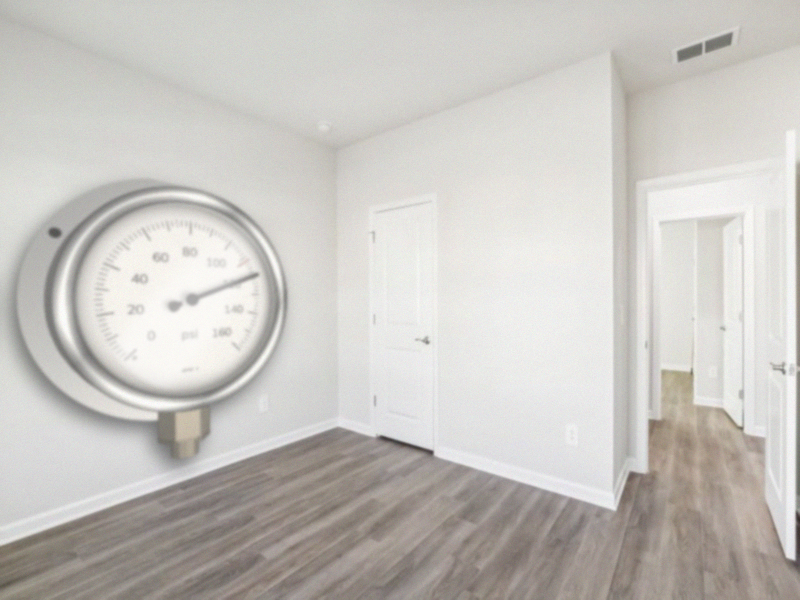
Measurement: 120 psi
